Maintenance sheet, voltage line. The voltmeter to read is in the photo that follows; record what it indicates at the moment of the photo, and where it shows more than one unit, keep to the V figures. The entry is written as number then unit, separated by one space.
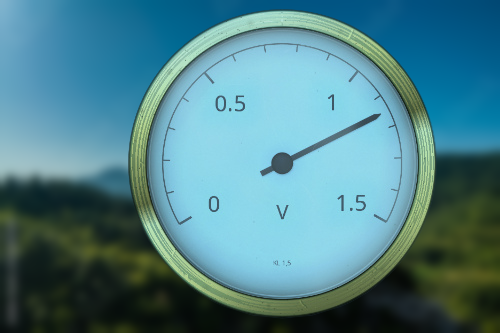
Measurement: 1.15 V
